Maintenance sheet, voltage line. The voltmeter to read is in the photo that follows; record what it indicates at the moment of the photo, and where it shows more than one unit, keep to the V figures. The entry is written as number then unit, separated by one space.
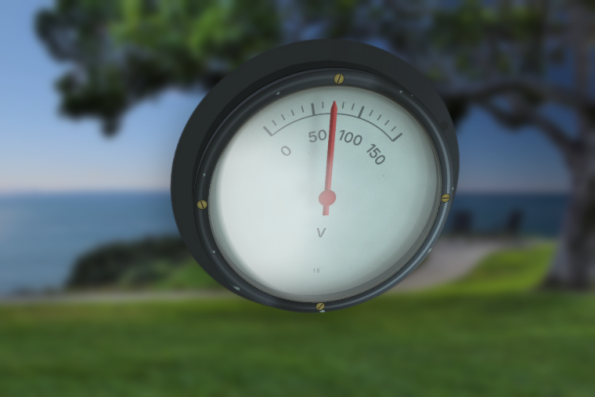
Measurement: 70 V
